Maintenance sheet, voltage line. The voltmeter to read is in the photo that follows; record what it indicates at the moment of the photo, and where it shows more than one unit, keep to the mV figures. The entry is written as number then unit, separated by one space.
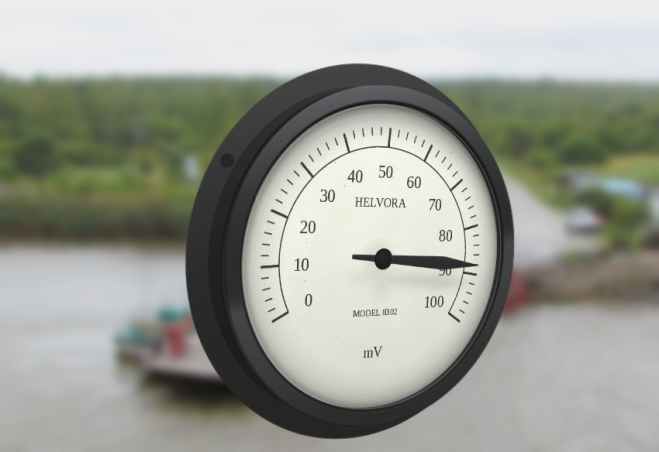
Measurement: 88 mV
